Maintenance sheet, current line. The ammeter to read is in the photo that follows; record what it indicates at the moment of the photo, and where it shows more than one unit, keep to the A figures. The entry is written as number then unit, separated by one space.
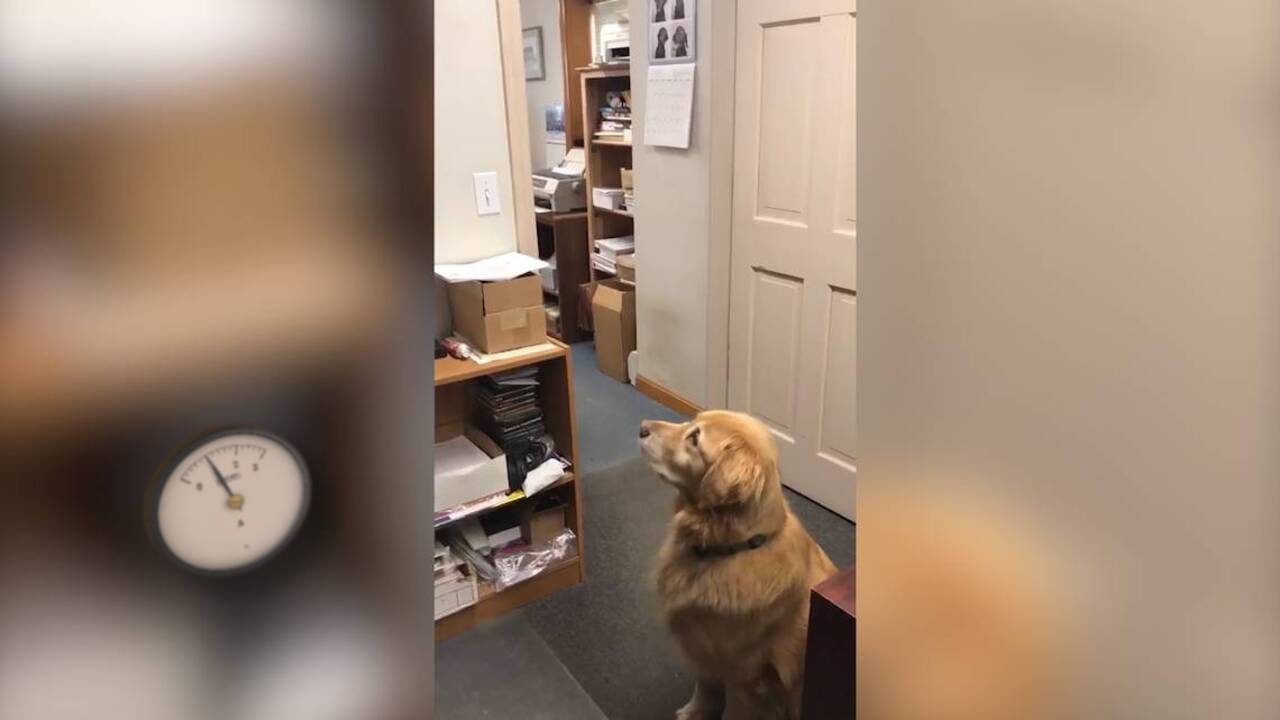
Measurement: 1 A
